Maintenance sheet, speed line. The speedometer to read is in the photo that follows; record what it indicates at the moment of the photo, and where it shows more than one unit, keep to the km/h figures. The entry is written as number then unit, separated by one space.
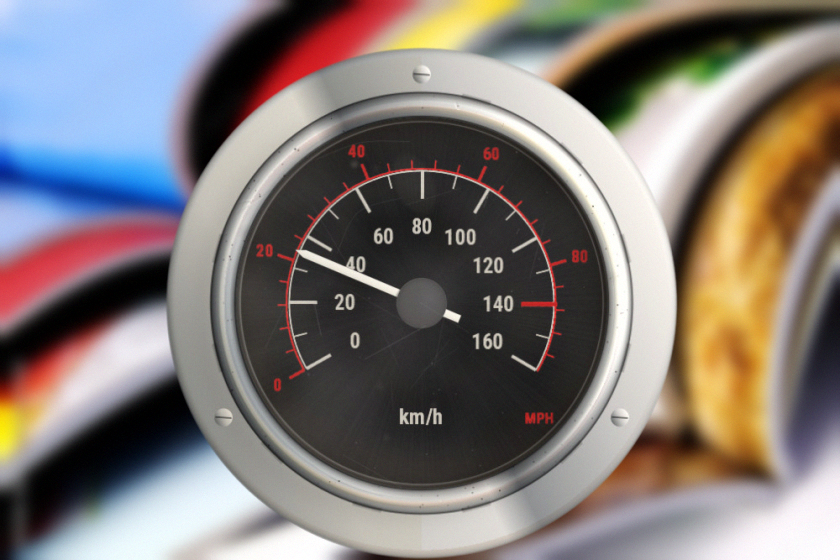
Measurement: 35 km/h
